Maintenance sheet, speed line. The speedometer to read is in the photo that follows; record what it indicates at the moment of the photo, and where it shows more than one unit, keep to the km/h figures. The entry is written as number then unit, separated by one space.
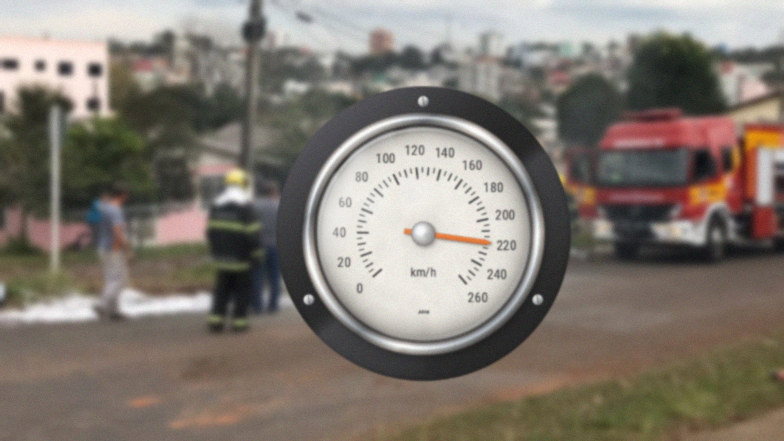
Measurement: 220 km/h
